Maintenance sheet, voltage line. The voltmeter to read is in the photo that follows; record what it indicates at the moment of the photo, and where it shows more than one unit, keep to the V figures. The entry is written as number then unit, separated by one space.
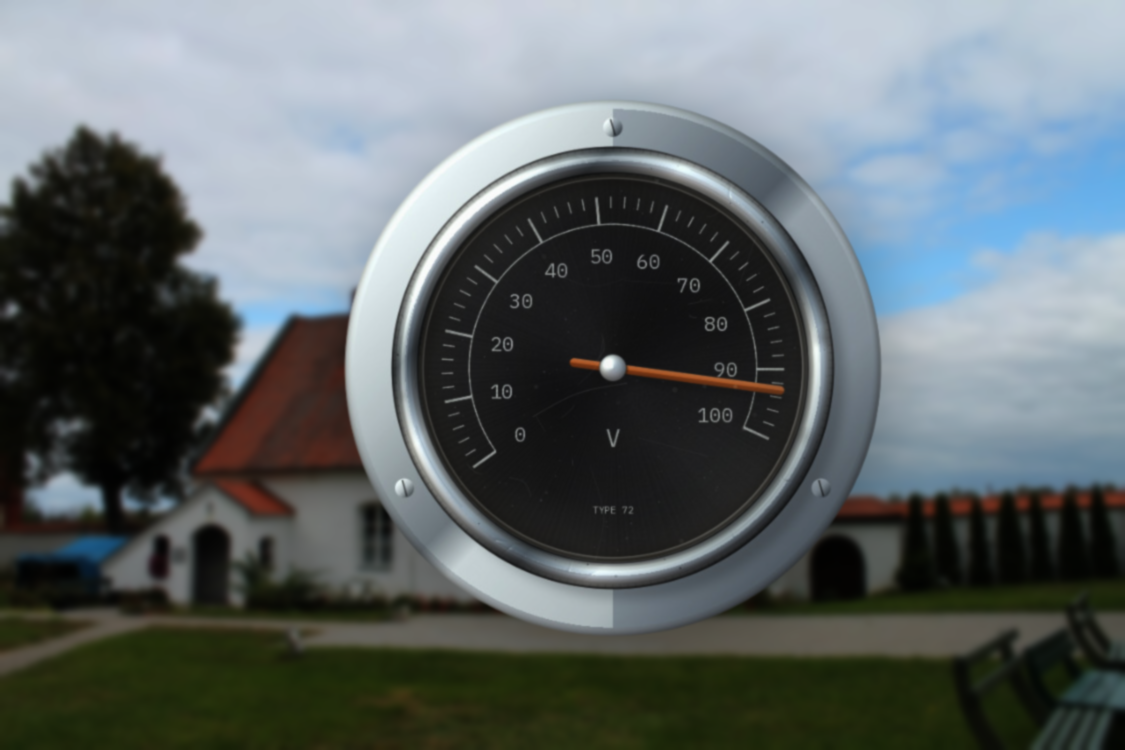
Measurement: 93 V
